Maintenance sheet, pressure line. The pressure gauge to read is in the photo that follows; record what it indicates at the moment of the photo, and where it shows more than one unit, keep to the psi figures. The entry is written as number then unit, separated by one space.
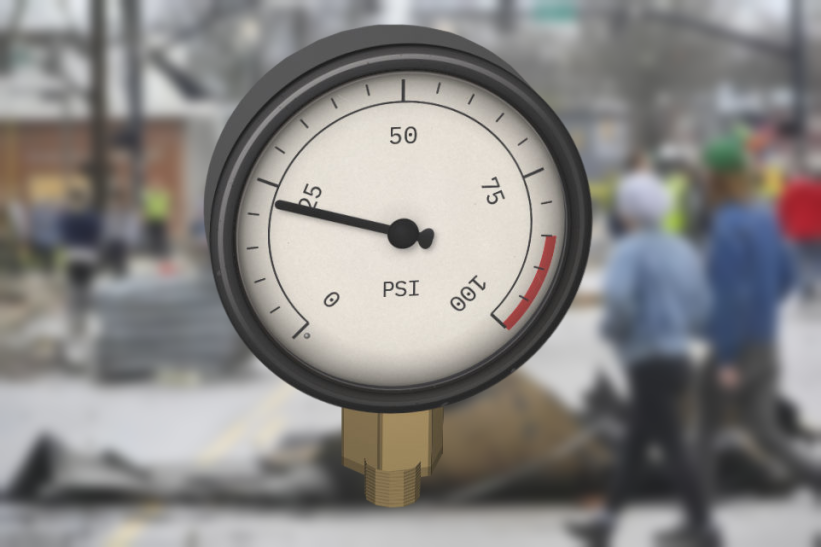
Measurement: 22.5 psi
